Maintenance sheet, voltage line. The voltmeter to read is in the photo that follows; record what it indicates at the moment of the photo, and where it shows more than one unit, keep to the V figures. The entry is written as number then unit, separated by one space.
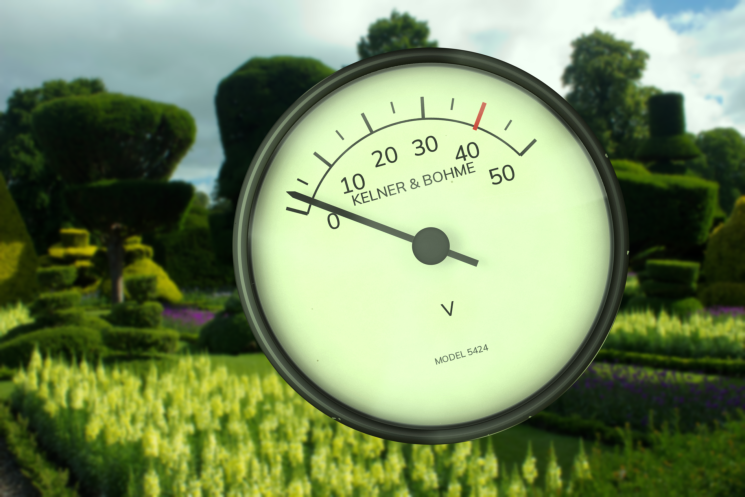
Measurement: 2.5 V
